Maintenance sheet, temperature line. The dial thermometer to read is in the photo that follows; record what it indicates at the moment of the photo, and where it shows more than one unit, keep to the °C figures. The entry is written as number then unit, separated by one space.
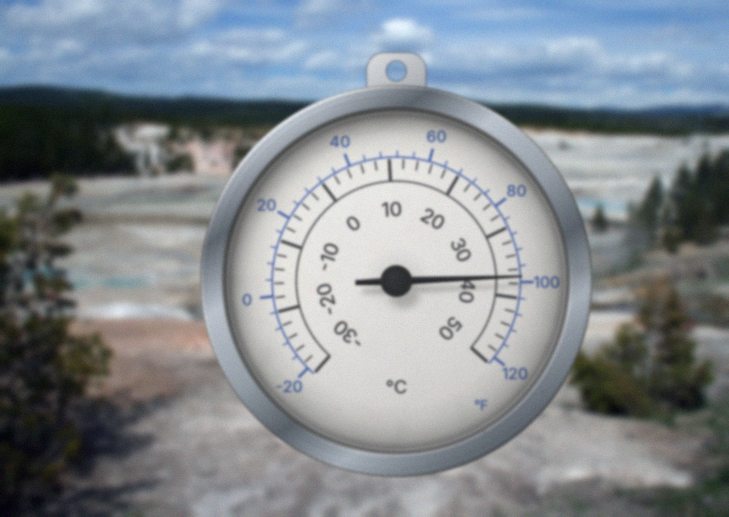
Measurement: 37 °C
